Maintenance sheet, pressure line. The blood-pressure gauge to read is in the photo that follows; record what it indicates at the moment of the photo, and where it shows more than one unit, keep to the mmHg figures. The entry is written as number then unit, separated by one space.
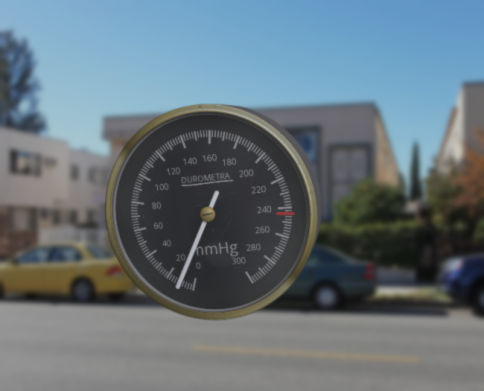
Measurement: 10 mmHg
